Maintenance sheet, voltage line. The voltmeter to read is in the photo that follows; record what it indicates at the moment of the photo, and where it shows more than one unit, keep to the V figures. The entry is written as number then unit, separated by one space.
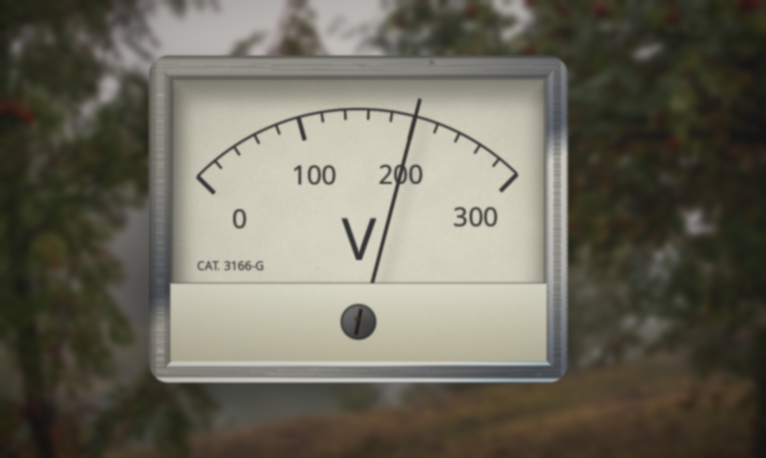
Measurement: 200 V
